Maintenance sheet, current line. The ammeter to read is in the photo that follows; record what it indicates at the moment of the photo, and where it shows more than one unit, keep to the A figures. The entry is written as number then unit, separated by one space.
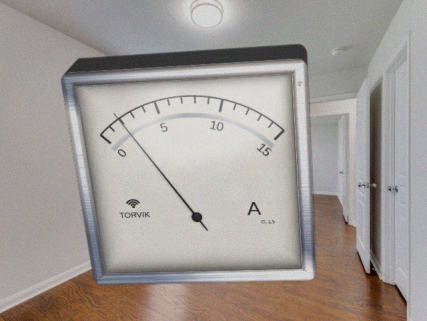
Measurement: 2 A
